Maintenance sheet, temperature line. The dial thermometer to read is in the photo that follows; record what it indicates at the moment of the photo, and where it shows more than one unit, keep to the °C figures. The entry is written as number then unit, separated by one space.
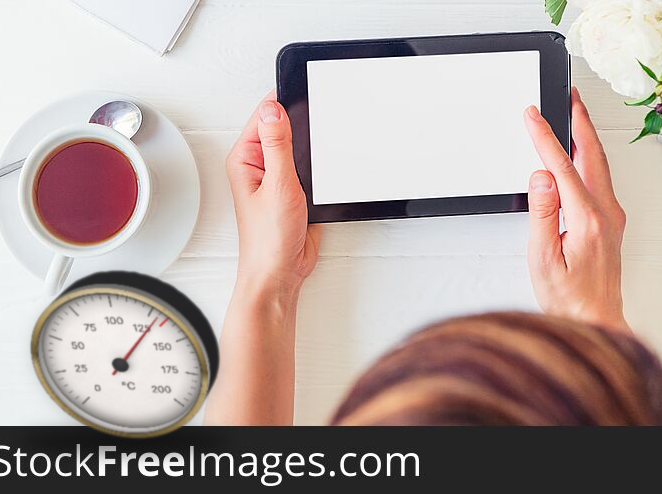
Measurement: 130 °C
